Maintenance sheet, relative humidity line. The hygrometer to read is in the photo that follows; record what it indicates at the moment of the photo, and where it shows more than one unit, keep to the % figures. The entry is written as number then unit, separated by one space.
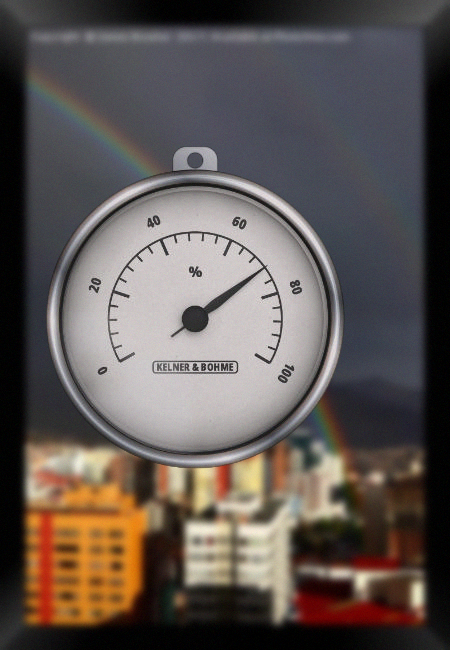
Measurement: 72 %
